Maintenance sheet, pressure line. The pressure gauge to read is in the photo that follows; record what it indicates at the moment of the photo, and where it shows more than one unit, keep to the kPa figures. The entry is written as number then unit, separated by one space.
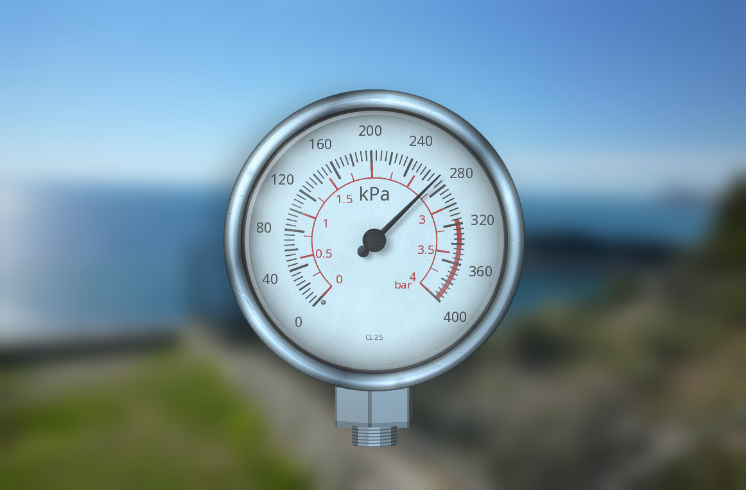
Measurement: 270 kPa
